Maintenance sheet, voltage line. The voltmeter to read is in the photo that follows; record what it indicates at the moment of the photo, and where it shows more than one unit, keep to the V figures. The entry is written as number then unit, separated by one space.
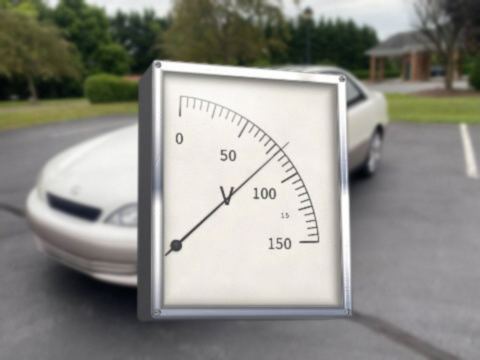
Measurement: 80 V
